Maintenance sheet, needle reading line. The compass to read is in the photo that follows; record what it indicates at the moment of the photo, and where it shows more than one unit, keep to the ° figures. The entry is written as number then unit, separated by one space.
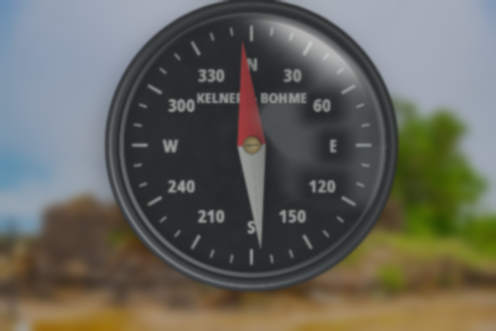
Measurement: 355 °
